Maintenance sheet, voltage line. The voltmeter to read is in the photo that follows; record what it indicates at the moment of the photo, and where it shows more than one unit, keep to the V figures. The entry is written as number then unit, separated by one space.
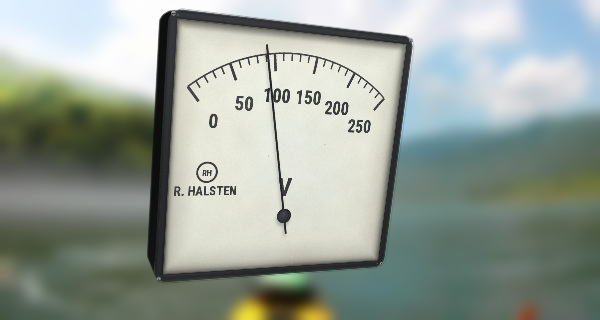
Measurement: 90 V
